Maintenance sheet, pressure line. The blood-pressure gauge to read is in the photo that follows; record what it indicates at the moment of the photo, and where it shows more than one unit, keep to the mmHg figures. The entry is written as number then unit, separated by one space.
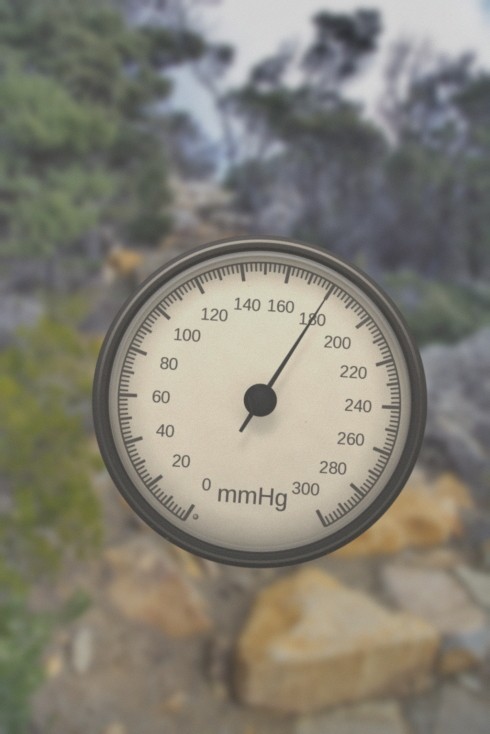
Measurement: 180 mmHg
